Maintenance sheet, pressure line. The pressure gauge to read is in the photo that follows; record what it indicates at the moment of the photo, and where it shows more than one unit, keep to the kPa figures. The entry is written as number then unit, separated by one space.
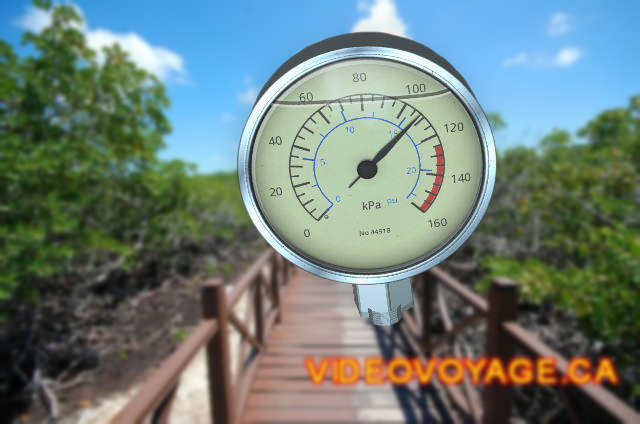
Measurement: 107.5 kPa
